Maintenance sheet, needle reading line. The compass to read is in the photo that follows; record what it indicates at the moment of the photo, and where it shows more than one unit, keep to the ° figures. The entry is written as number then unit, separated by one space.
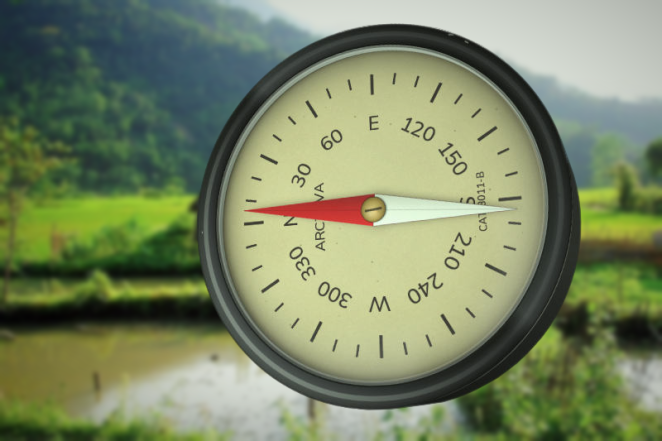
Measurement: 5 °
